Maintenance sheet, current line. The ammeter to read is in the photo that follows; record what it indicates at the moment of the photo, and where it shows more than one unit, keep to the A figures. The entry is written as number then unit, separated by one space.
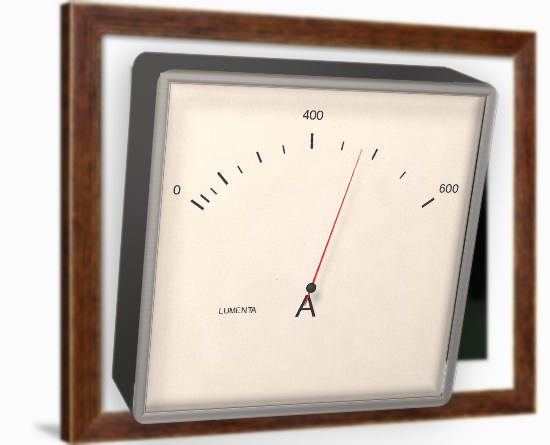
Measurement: 475 A
